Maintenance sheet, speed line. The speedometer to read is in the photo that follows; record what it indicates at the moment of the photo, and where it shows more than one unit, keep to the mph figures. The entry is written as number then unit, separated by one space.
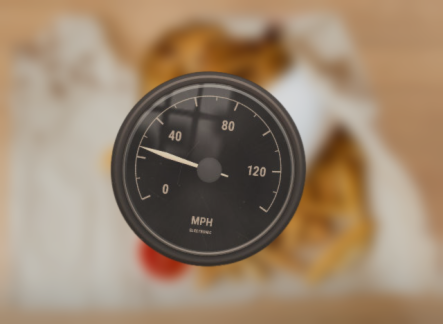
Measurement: 25 mph
